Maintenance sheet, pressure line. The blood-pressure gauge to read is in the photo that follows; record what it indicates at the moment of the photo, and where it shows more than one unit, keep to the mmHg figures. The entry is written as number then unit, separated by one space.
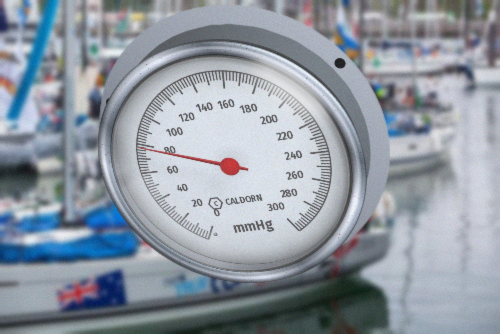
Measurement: 80 mmHg
